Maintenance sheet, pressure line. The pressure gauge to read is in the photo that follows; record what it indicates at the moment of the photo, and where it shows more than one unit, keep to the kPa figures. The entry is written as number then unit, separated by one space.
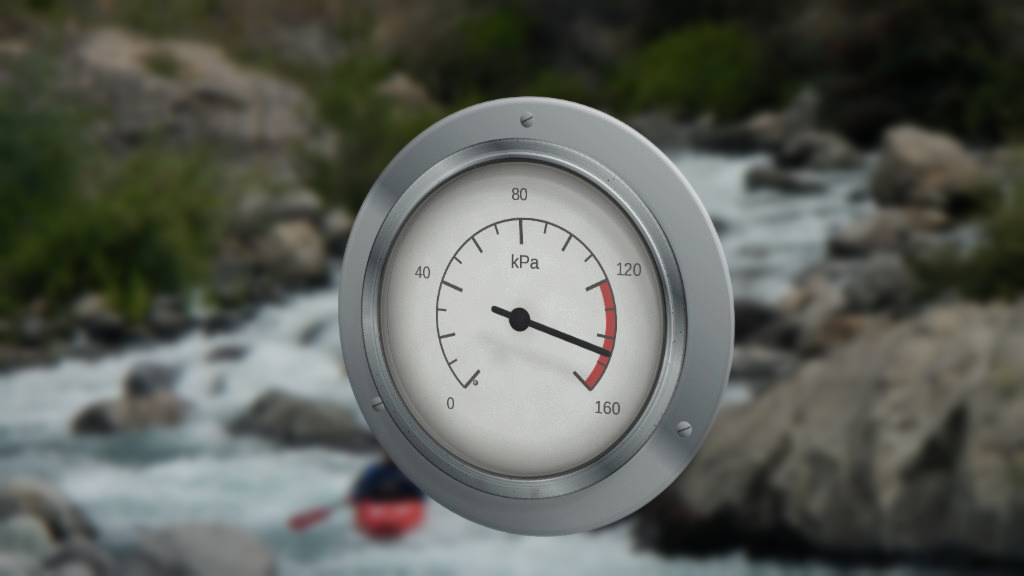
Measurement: 145 kPa
